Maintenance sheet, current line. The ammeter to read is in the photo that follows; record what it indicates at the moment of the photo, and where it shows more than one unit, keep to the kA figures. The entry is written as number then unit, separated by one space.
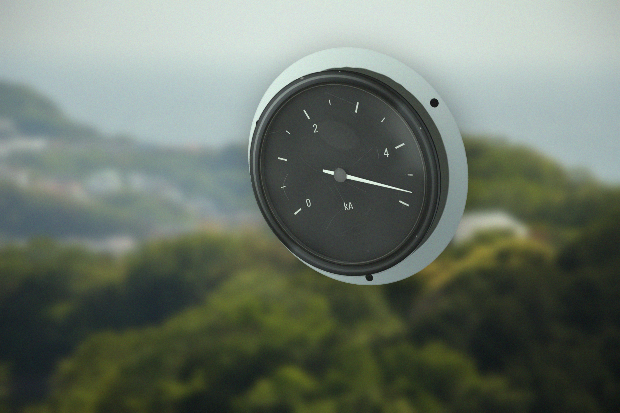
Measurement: 4.75 kA
